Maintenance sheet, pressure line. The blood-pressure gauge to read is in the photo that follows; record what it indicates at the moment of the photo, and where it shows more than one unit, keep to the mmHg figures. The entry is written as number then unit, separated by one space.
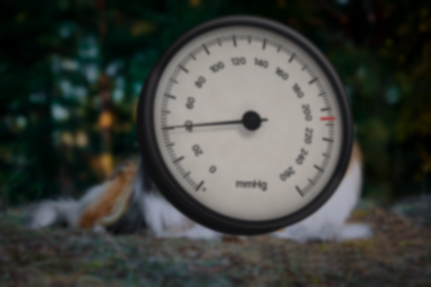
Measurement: 40 mmHg
